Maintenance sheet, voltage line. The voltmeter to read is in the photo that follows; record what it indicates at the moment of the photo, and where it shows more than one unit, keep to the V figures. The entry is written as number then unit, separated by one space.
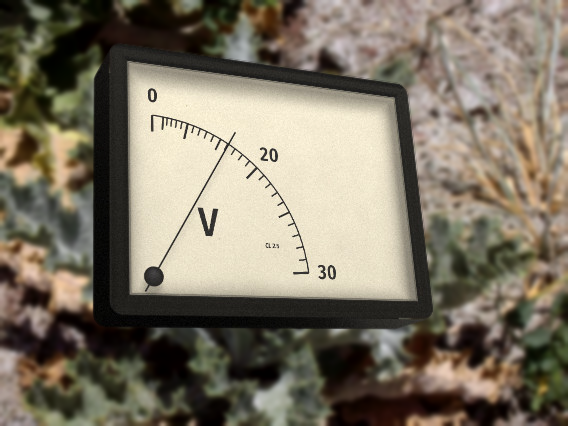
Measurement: 16 V
